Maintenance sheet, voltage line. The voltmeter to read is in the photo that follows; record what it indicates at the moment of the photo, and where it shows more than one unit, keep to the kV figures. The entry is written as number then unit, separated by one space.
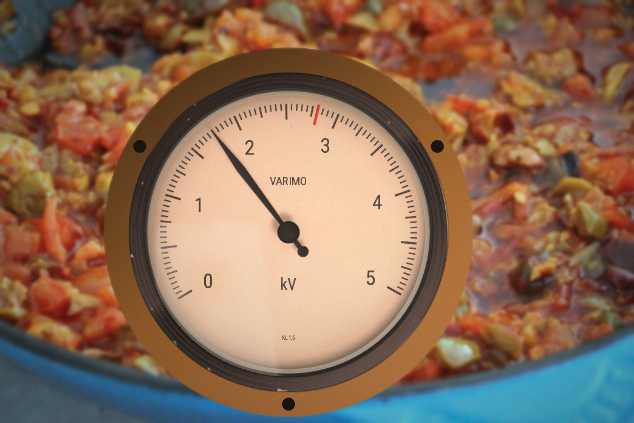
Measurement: 1.75 kV
